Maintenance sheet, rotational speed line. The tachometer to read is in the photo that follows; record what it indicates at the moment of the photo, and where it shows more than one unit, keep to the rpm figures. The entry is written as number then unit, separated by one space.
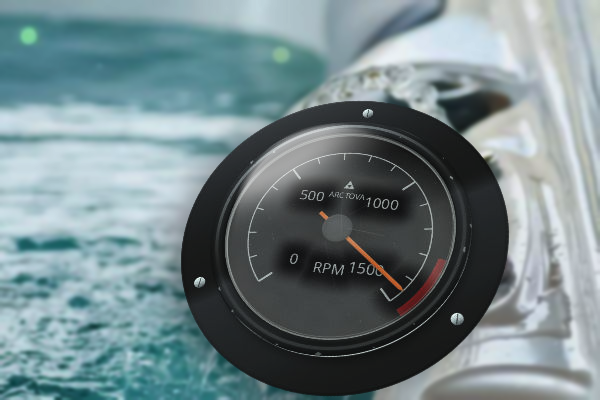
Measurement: 1450 rpm
